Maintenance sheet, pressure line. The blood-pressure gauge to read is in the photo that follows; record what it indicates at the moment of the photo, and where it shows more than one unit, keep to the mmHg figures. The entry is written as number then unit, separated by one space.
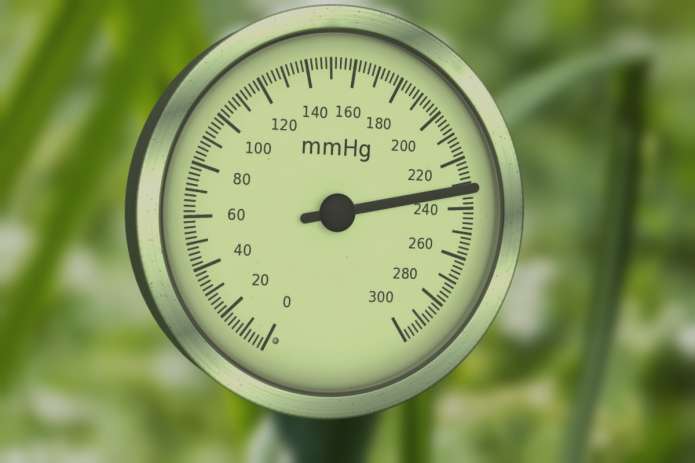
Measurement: 232 mmHg
